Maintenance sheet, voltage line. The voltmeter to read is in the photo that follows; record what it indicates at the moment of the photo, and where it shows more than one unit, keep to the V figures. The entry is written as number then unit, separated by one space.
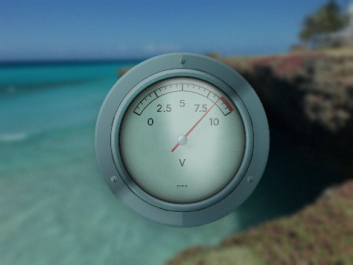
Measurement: 8.5 V
